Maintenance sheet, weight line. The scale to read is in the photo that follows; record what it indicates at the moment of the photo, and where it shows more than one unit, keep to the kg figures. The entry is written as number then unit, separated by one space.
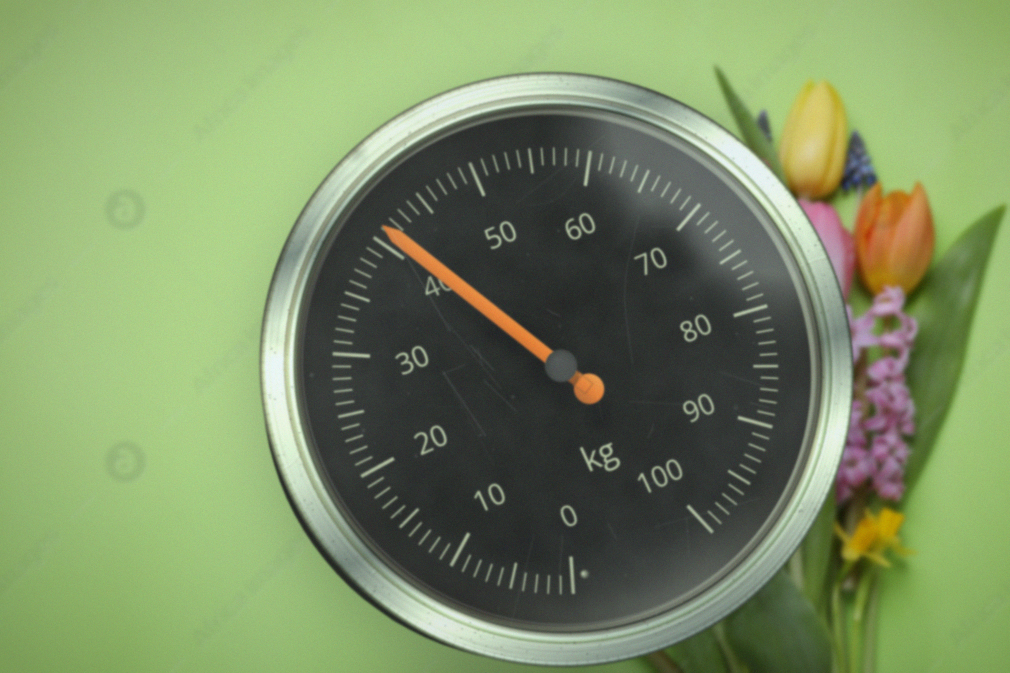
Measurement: 41 kg
